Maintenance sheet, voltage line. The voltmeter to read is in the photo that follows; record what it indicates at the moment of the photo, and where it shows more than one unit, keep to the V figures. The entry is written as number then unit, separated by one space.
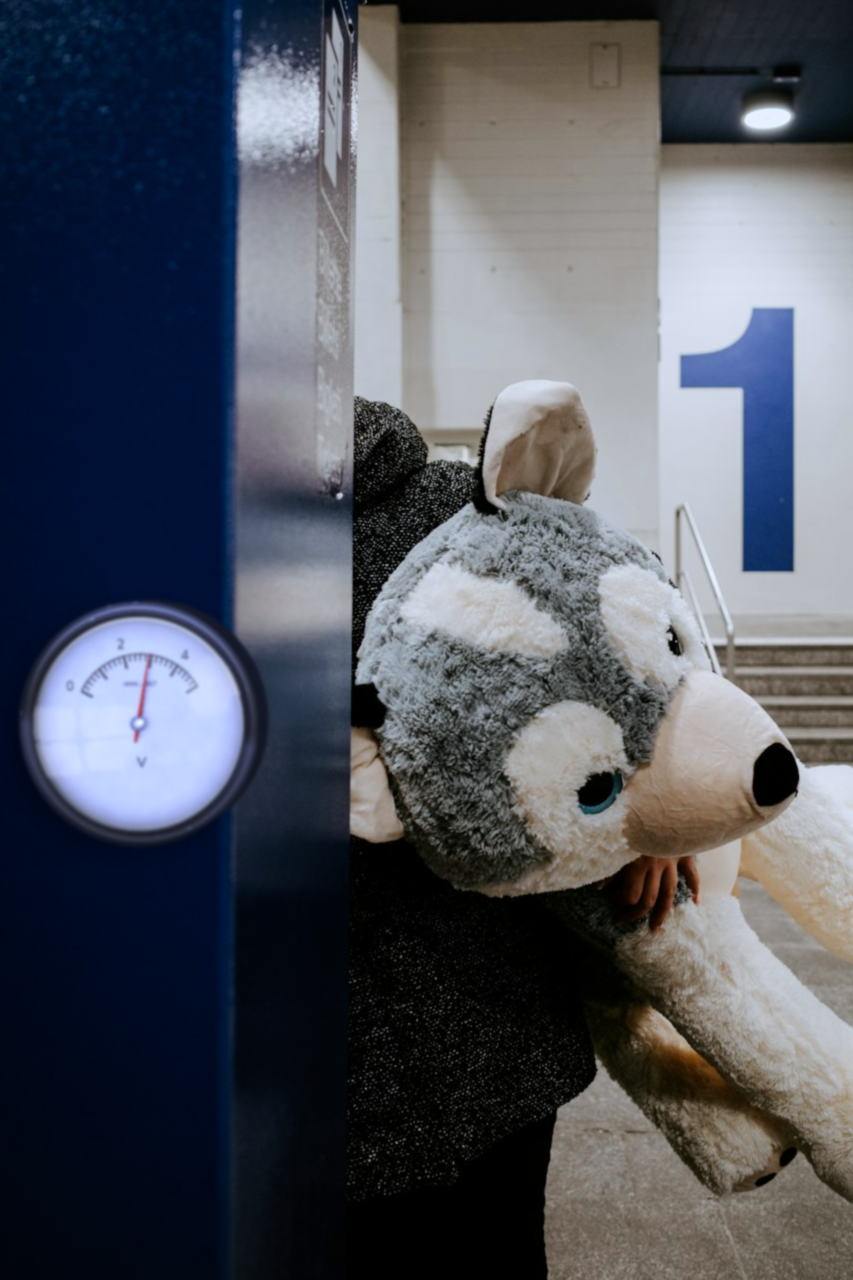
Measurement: 3 V
